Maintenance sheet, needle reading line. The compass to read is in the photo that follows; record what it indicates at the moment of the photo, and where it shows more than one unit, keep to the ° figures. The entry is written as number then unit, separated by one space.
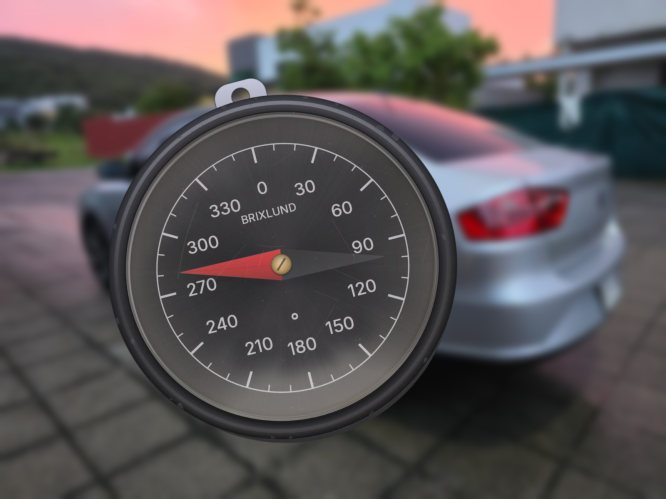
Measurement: 280 °
